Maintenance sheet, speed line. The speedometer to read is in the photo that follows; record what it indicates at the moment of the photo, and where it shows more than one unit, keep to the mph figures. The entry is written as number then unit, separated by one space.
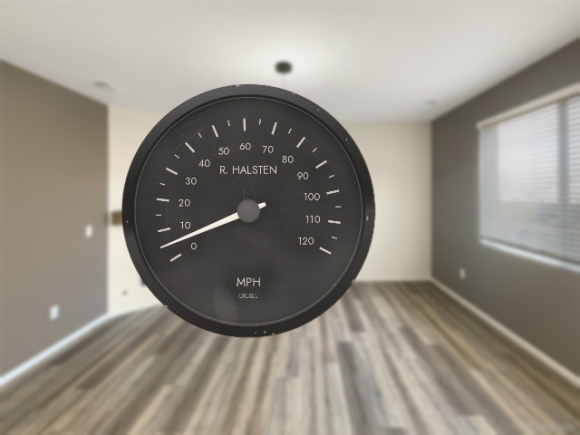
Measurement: 5 mph
